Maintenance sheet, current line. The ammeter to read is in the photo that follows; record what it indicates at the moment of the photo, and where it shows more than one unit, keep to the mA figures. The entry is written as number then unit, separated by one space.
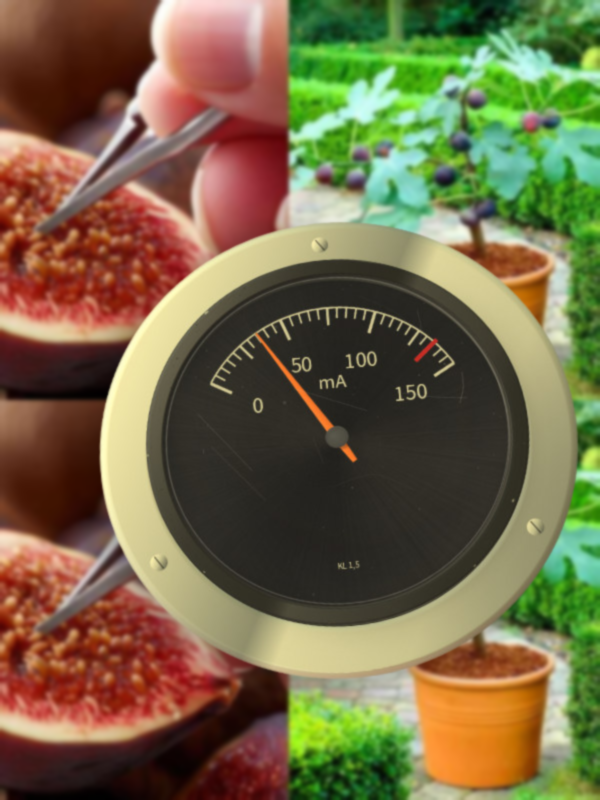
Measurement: 35 mA
